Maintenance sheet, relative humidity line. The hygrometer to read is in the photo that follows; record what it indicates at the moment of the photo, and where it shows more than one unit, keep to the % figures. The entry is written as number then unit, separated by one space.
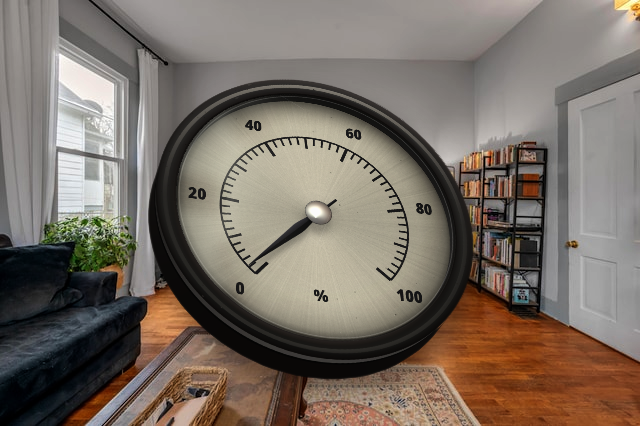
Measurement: 2 %
